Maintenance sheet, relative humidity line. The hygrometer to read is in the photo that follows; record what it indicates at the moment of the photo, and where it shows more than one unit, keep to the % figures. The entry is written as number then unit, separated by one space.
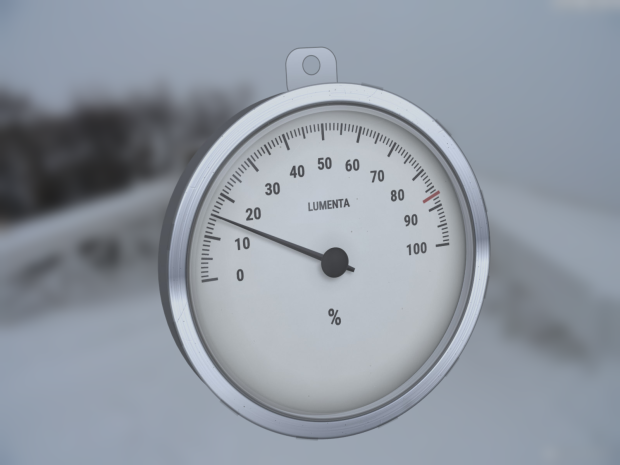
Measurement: 15 %
